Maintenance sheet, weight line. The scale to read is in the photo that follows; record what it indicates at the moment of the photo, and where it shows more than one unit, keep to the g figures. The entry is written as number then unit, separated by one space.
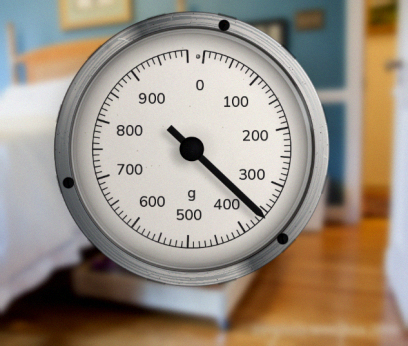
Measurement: 360 g
